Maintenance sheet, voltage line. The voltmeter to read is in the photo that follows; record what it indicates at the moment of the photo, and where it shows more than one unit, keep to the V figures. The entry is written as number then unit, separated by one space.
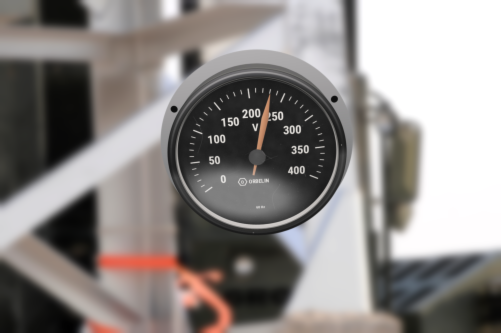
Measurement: 230 V
